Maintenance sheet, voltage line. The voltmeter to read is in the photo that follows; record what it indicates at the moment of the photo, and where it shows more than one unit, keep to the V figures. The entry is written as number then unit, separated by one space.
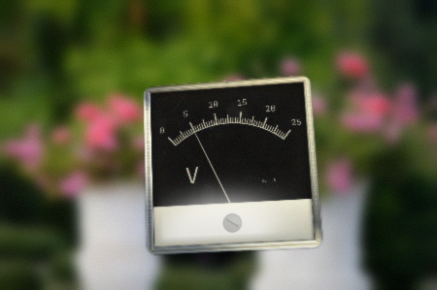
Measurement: 5 V
